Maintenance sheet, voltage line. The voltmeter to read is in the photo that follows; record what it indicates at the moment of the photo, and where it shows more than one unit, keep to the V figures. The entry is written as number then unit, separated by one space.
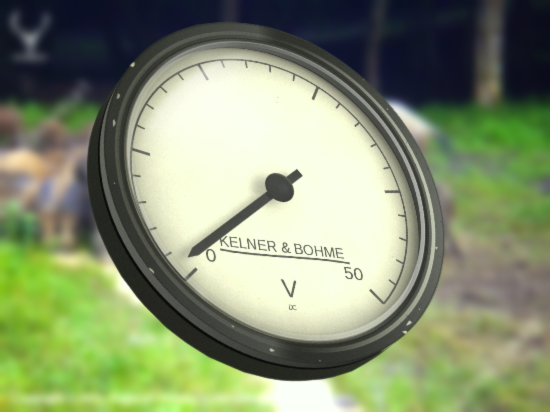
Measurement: 1 V
